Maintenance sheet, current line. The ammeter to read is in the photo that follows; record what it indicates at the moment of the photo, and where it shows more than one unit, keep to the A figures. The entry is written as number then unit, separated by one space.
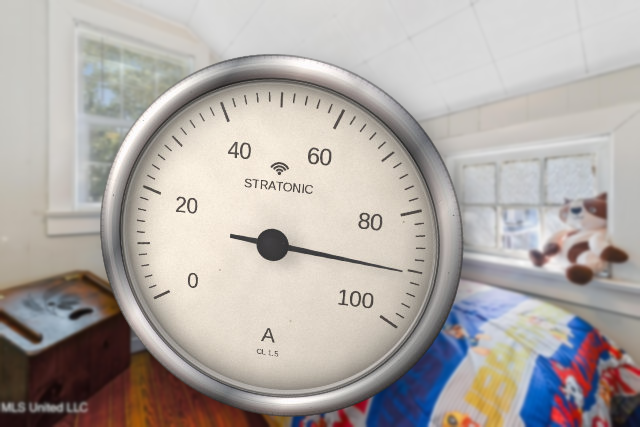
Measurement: 90 A
